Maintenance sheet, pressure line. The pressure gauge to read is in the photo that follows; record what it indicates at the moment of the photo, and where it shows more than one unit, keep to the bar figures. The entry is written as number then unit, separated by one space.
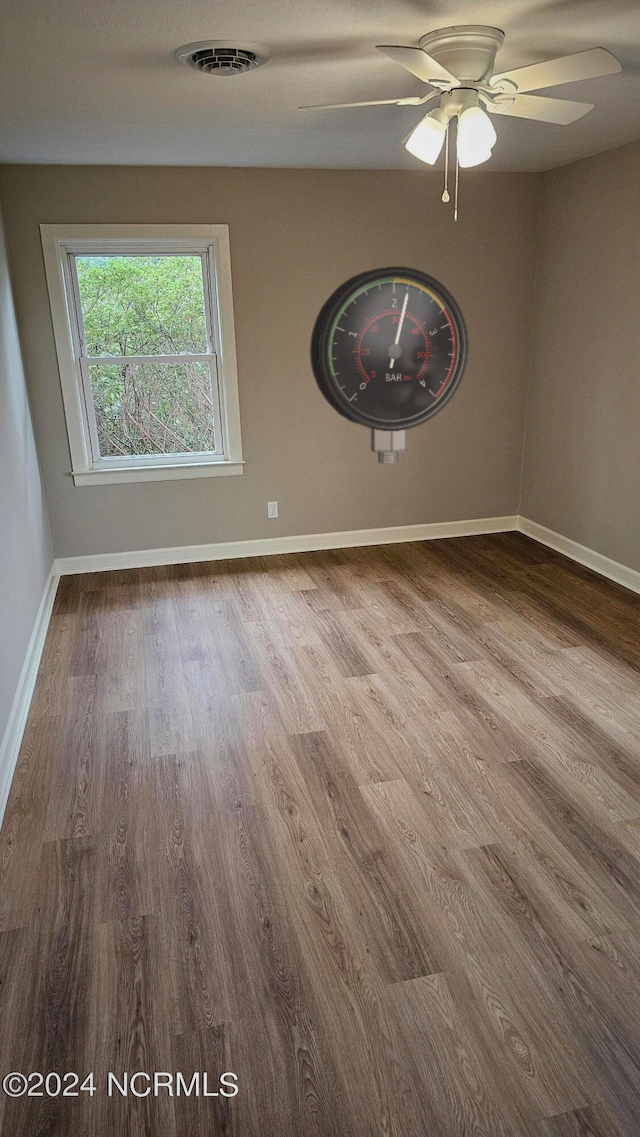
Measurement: 2.2 bar
